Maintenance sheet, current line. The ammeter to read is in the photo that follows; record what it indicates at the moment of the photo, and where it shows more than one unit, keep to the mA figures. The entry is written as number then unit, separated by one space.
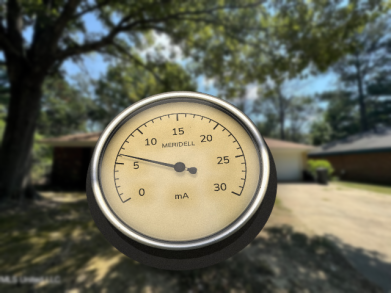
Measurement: 6 mA
